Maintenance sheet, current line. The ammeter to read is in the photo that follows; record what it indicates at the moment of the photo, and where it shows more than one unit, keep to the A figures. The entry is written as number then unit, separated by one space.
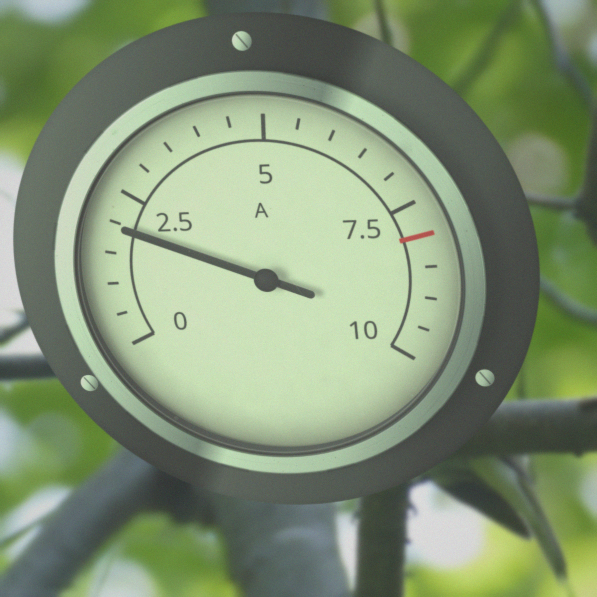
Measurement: 2 A
